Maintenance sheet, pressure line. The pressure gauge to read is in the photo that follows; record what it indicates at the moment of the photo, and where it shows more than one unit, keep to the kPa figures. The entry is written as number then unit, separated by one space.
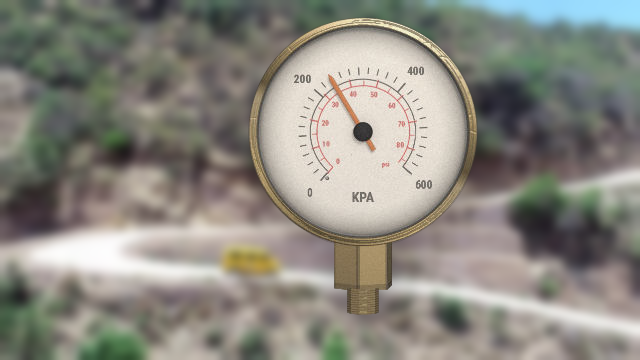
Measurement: 240 kPa
